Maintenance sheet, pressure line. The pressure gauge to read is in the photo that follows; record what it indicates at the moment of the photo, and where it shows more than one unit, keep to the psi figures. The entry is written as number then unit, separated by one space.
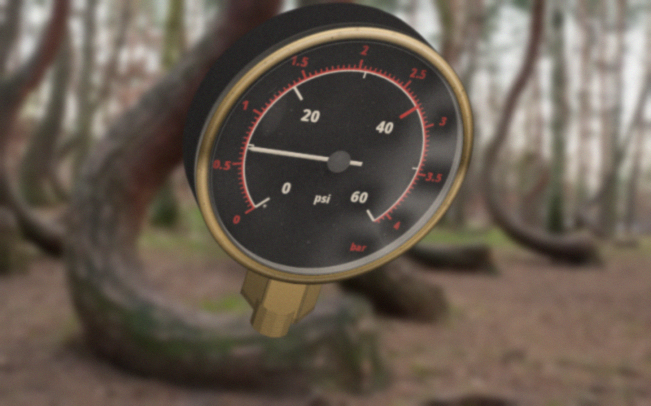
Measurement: 10 psi
